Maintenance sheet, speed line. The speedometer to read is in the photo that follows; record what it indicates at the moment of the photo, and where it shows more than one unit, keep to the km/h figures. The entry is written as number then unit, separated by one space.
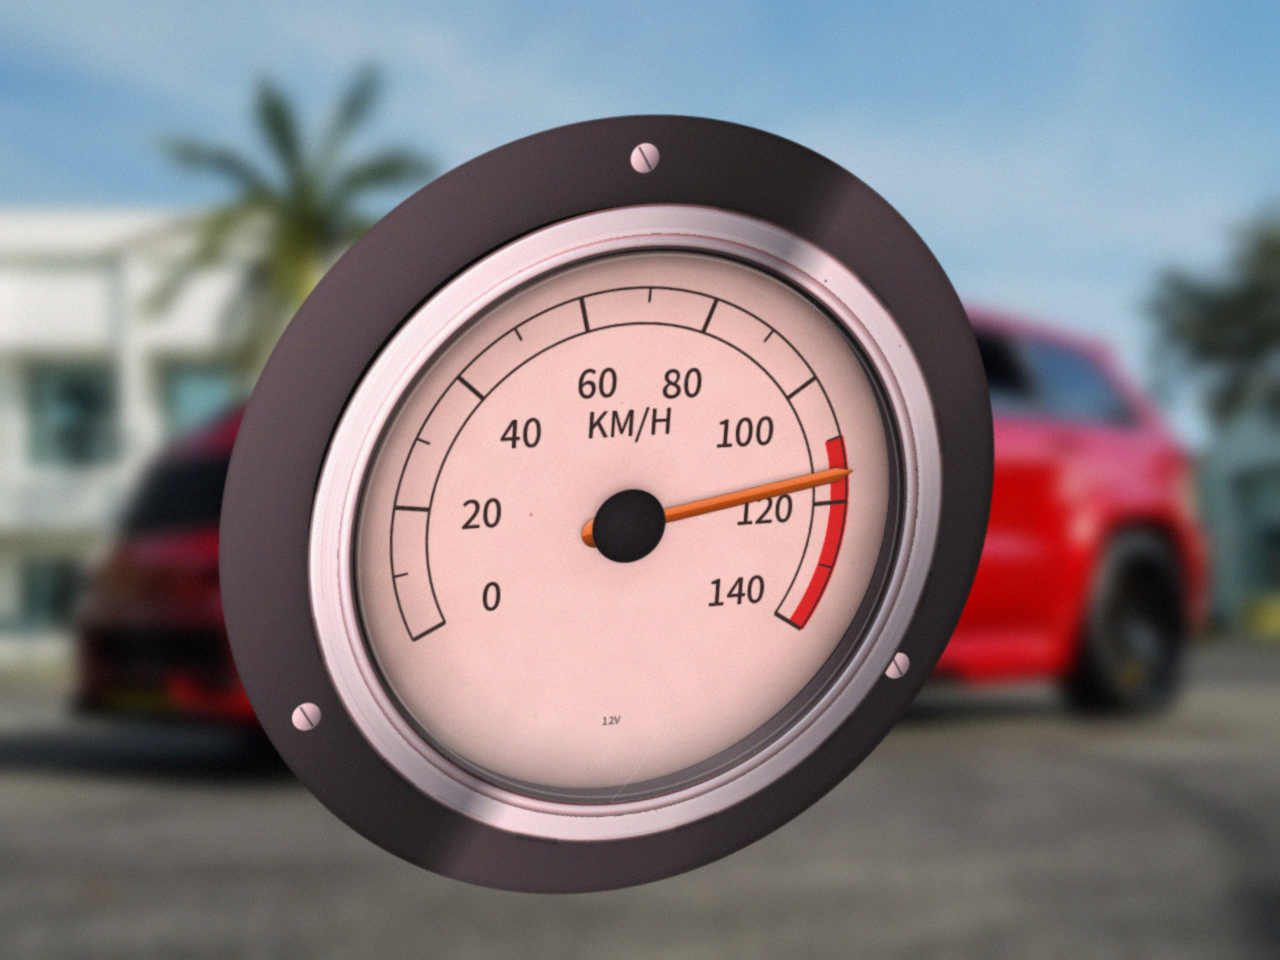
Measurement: 115 km/h
